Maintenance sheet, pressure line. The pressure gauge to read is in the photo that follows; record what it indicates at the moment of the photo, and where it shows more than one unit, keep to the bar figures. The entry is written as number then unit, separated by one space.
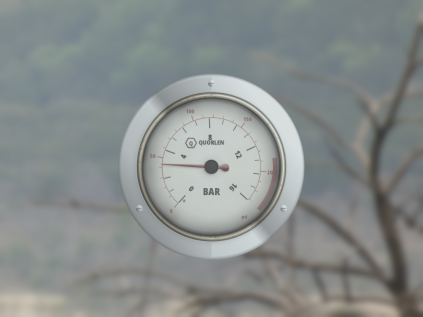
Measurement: 3 bar
